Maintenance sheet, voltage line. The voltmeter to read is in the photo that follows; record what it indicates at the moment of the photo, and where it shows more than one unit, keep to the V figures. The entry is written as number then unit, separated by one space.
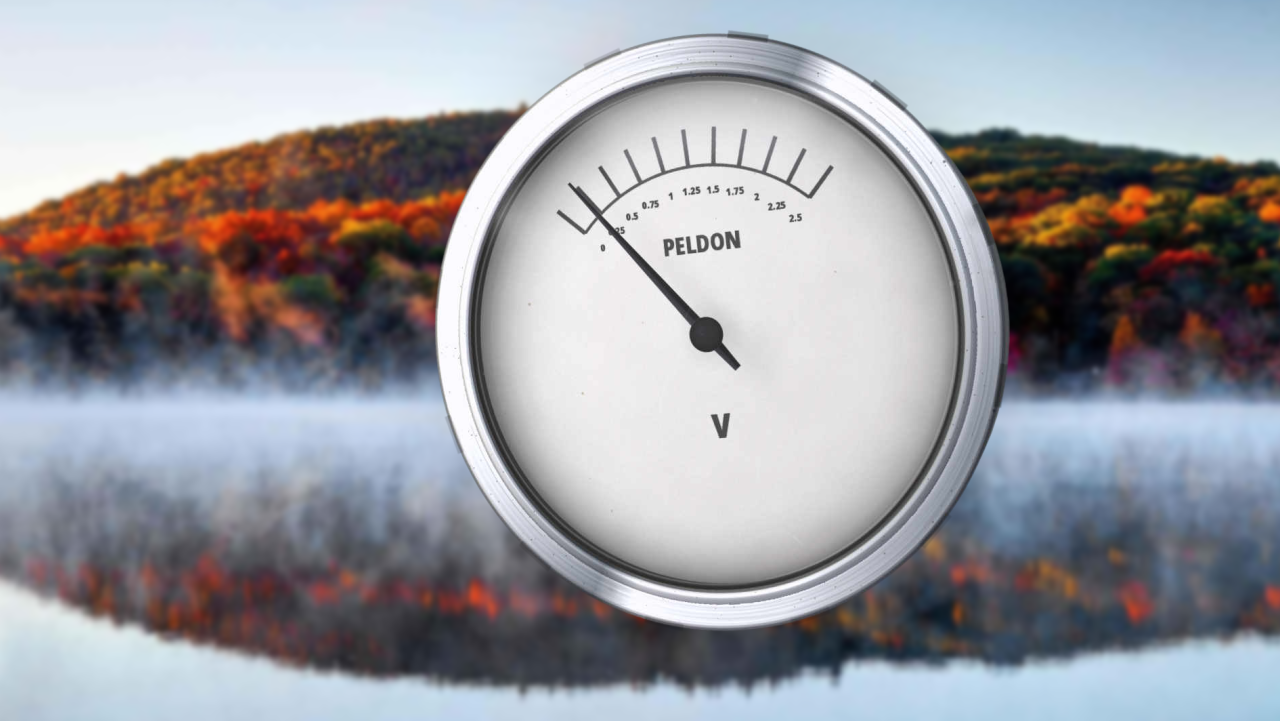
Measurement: 0.25 V
